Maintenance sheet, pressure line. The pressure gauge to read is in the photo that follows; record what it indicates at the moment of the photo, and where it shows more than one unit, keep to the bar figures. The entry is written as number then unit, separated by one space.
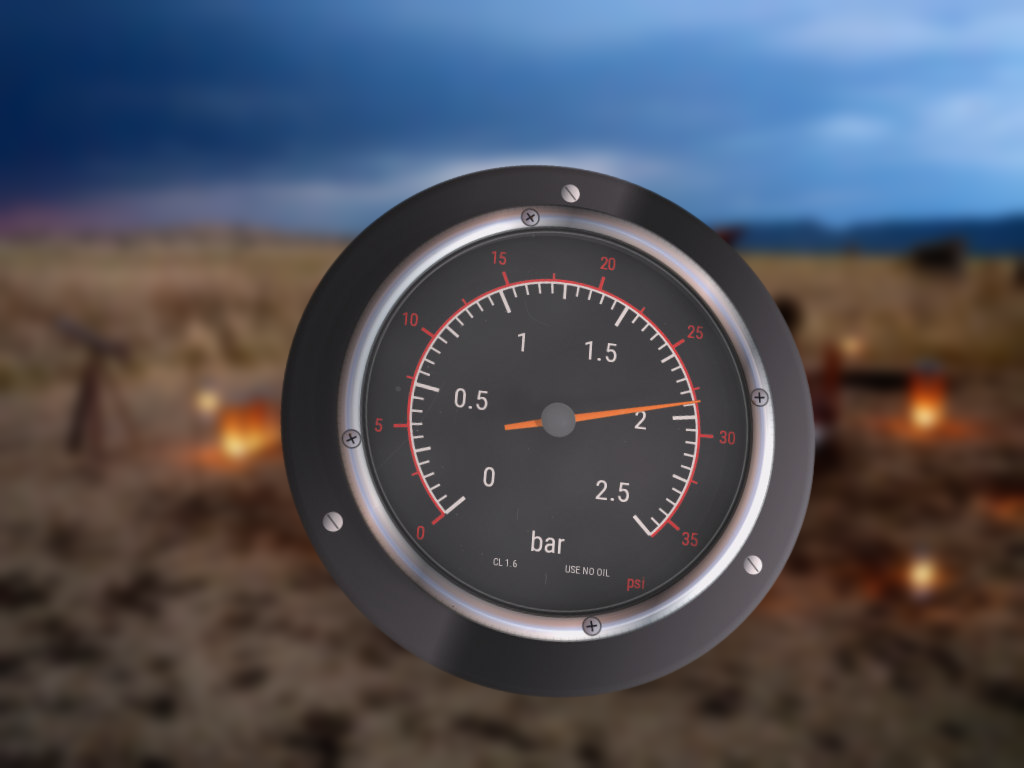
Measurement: 1.95 bar
